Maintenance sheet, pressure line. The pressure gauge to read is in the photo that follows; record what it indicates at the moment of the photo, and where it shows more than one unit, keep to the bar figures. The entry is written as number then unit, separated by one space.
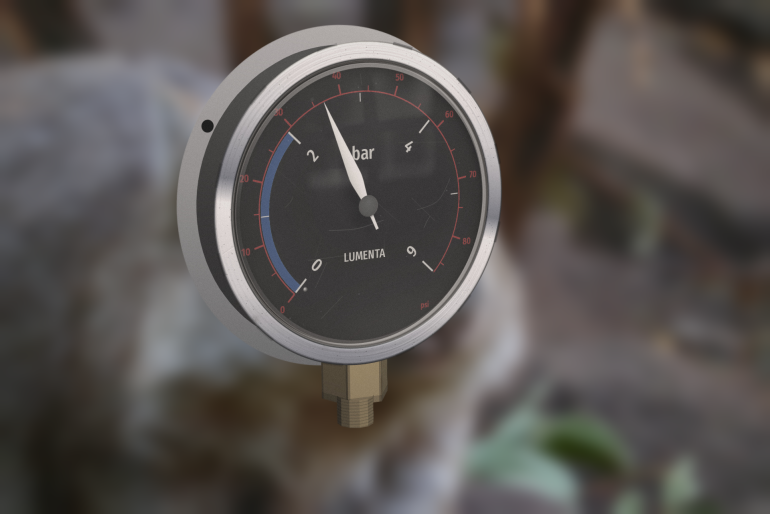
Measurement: 2.5 bar
